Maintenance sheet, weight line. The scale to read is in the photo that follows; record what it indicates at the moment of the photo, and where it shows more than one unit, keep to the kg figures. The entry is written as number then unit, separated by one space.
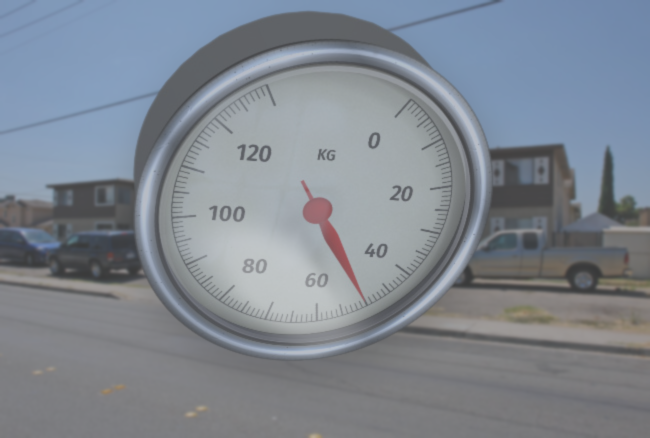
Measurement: 50 kg
